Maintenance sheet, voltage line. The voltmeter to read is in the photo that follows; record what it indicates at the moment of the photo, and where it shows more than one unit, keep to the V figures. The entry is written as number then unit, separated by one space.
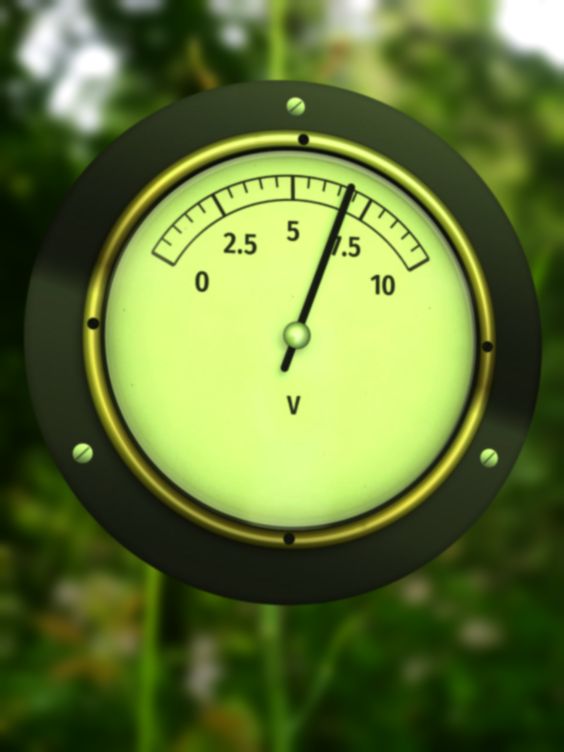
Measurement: 6.75 V
